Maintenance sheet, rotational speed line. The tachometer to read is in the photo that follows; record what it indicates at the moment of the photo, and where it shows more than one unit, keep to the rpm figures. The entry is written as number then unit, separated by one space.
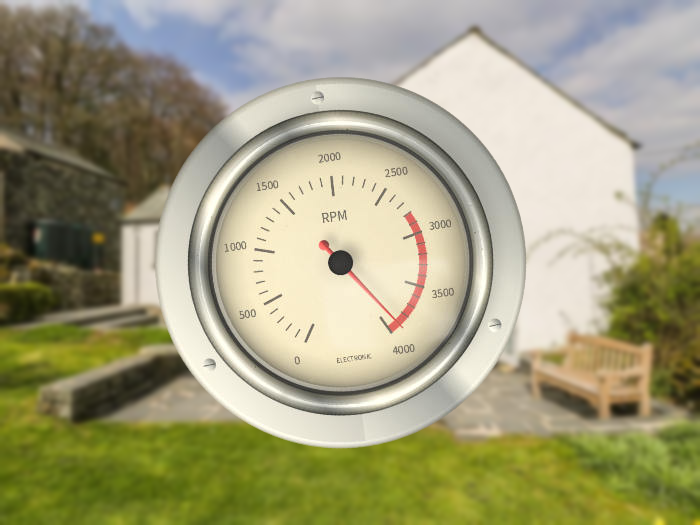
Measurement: 3900 rpm
